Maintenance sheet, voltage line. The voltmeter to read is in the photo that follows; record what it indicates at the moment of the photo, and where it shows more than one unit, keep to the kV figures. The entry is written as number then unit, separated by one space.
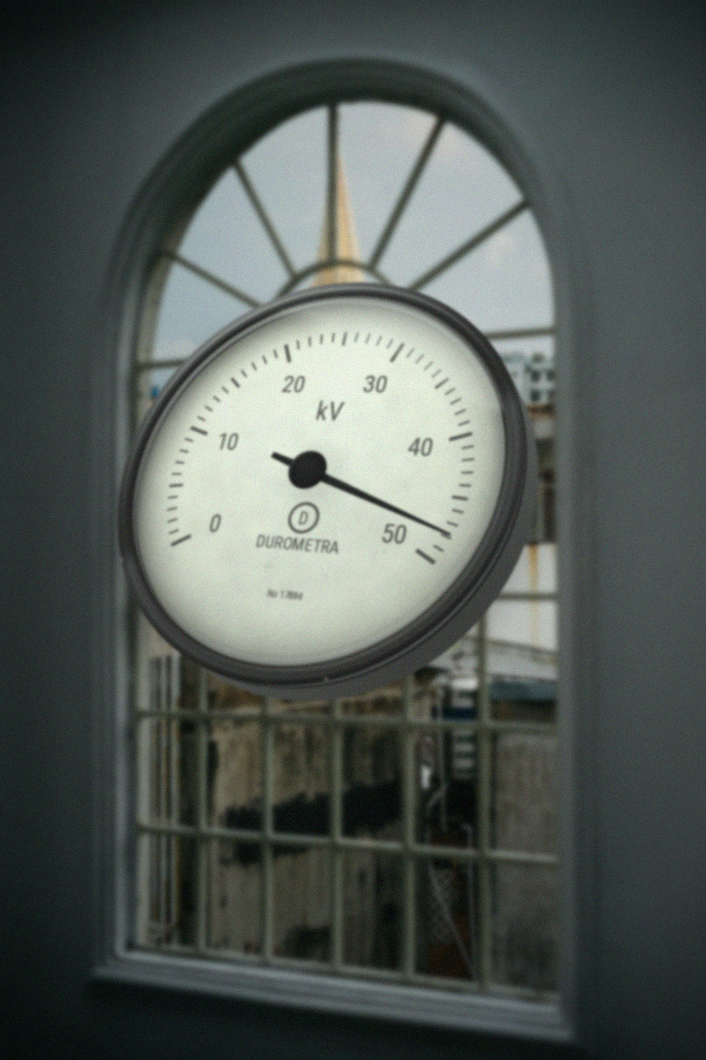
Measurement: 48 kV
